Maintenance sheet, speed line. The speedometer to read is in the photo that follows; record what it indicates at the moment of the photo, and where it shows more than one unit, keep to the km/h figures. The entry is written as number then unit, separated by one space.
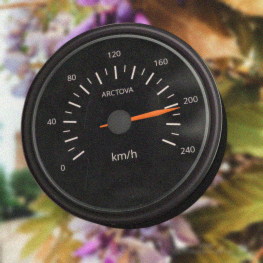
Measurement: 205 km/h
